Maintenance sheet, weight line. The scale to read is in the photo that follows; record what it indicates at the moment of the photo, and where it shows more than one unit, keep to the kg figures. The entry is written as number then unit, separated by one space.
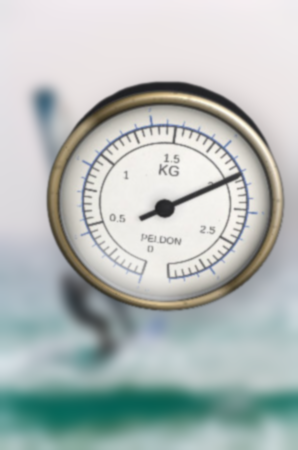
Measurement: 2 kg
